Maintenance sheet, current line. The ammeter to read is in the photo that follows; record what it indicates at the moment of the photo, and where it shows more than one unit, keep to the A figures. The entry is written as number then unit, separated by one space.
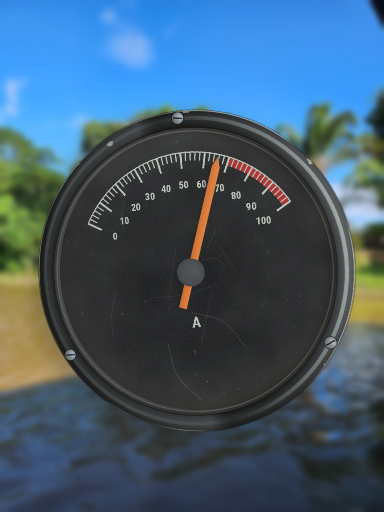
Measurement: 66 A
